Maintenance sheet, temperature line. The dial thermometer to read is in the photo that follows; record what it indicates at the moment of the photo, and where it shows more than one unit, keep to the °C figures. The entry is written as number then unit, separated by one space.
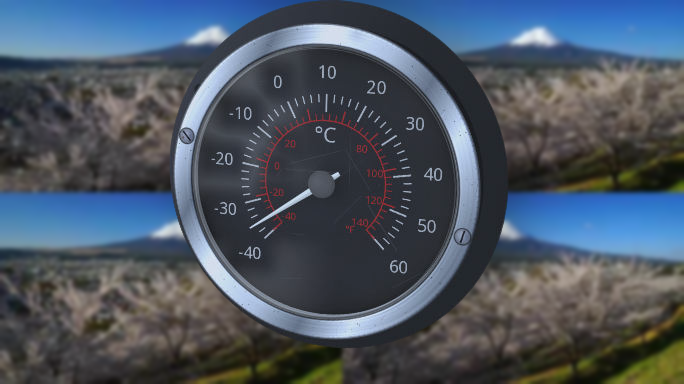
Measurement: -36 °C
